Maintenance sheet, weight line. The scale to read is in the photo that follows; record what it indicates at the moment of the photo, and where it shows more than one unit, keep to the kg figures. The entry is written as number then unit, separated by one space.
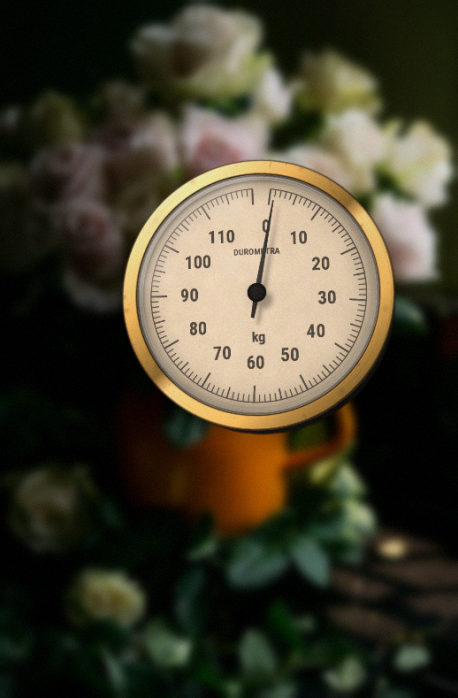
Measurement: 1 kg
